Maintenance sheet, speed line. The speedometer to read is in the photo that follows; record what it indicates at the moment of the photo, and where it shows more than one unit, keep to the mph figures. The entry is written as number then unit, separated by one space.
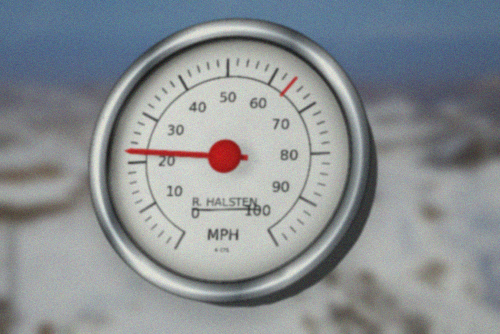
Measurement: 22 mph
